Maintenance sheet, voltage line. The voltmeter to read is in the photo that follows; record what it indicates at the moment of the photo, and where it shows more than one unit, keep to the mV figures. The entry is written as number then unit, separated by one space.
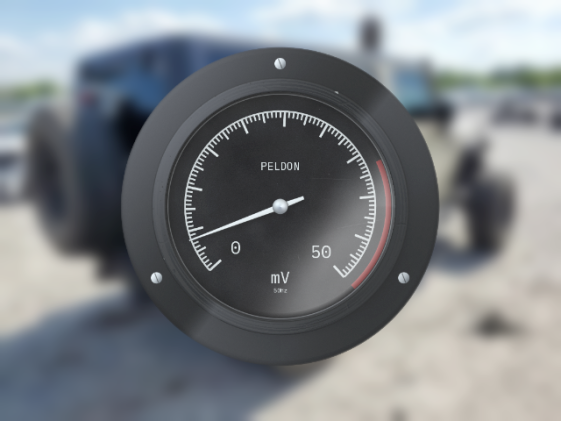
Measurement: 4 mV
